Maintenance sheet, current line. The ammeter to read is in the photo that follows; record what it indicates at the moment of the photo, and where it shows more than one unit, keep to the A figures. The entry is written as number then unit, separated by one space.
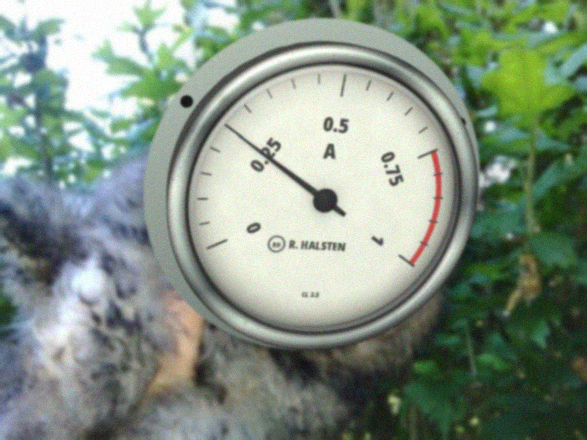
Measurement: 0.25 A
